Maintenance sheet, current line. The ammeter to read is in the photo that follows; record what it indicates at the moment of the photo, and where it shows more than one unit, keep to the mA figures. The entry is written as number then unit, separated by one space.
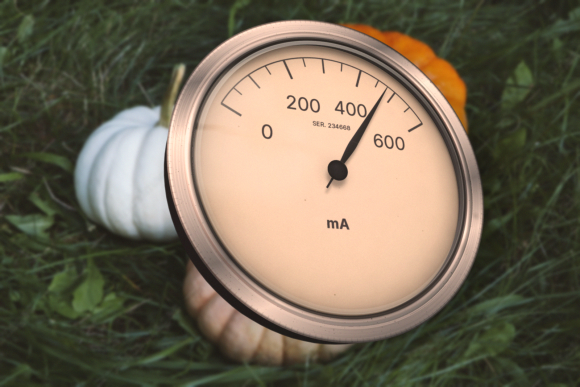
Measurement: 475 mA
